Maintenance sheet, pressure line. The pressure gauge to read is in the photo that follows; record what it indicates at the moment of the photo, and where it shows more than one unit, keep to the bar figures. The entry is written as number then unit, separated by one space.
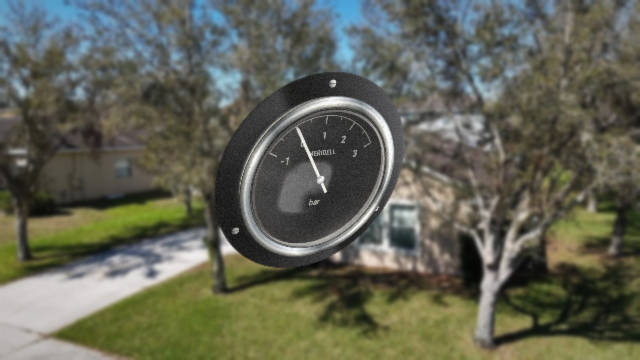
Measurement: 0 bar
